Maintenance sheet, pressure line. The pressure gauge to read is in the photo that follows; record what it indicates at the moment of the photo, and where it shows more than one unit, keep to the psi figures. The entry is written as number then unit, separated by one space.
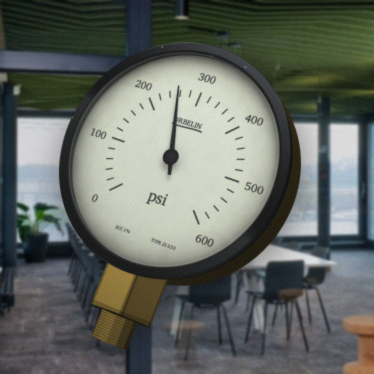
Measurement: 260 psi
